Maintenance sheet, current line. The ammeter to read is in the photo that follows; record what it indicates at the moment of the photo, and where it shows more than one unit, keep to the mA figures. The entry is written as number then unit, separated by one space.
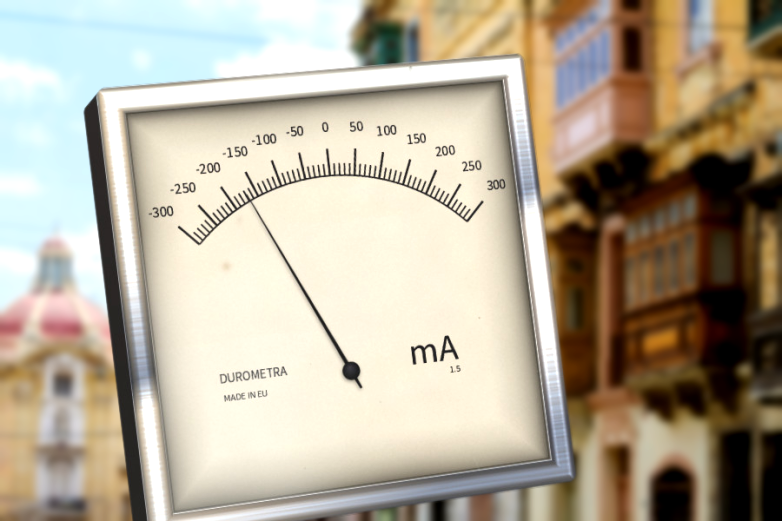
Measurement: -170 mA
